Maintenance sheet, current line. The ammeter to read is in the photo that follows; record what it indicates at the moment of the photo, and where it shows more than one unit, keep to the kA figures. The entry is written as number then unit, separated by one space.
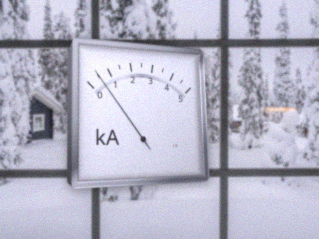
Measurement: 0.5 kA
